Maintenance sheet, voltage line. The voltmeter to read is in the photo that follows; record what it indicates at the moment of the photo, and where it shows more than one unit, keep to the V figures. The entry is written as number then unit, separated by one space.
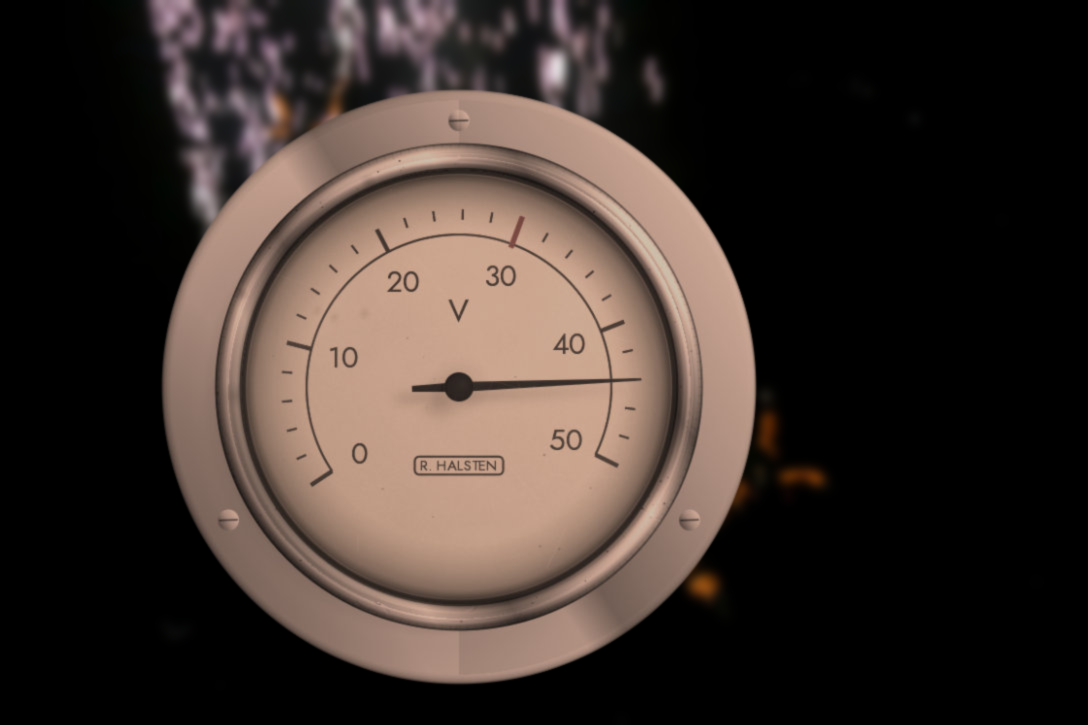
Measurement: 44 V
